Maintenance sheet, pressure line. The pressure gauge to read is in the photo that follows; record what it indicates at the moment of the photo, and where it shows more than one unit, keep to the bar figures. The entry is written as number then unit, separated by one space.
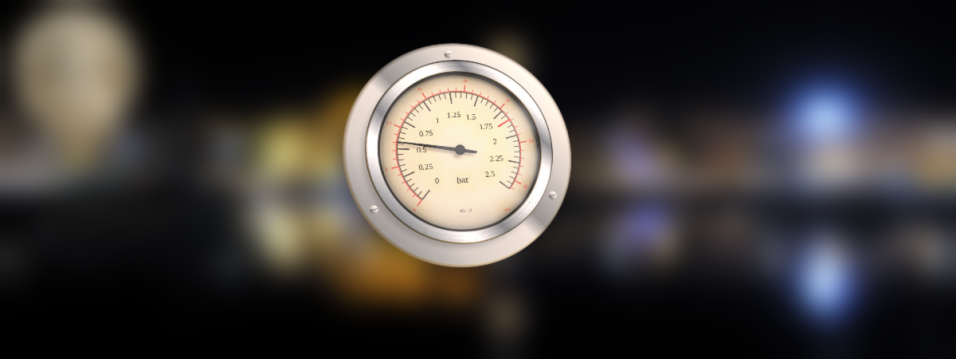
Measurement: 0.55 bar
